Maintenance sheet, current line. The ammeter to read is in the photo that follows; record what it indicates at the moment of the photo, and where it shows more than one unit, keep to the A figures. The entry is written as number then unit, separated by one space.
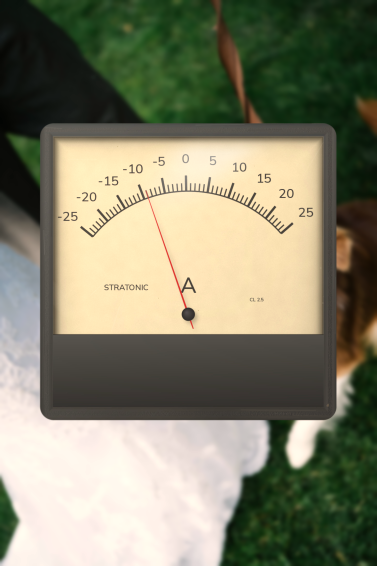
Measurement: -9 A
